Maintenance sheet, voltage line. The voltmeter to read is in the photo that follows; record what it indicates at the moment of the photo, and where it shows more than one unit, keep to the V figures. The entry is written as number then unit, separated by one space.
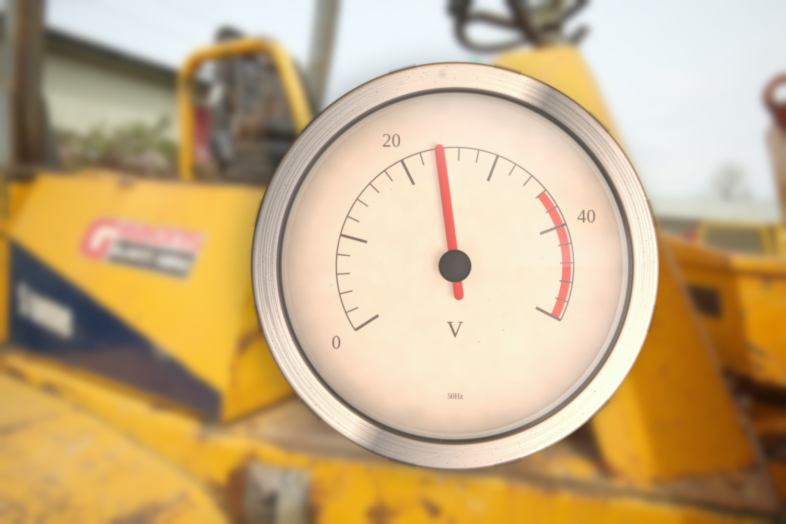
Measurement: 24 V
